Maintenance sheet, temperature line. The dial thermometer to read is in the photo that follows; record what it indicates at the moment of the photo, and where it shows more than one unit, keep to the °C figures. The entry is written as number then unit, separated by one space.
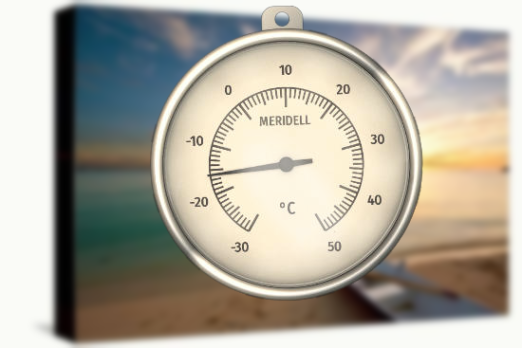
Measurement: -16 °C
